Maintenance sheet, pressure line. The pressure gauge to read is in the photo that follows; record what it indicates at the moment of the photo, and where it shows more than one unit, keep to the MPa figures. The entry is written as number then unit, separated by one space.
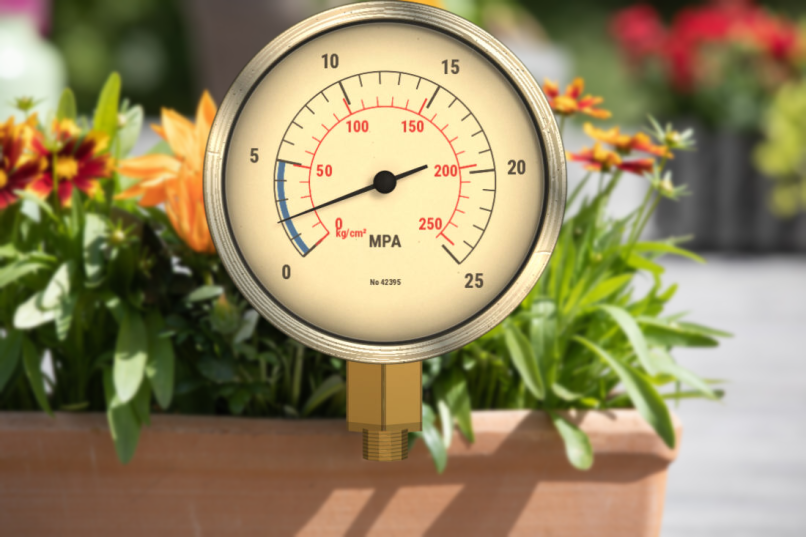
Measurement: 2 MPa
